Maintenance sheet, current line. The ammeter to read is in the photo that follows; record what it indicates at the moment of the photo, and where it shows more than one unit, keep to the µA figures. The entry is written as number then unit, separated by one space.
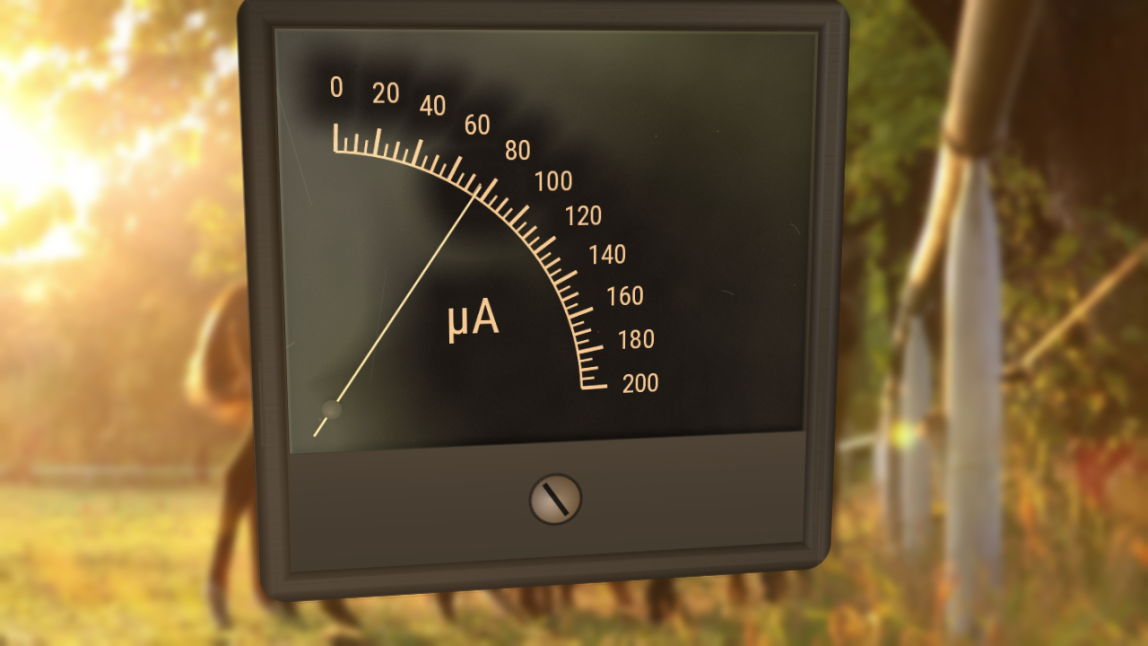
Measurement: 75 µA
